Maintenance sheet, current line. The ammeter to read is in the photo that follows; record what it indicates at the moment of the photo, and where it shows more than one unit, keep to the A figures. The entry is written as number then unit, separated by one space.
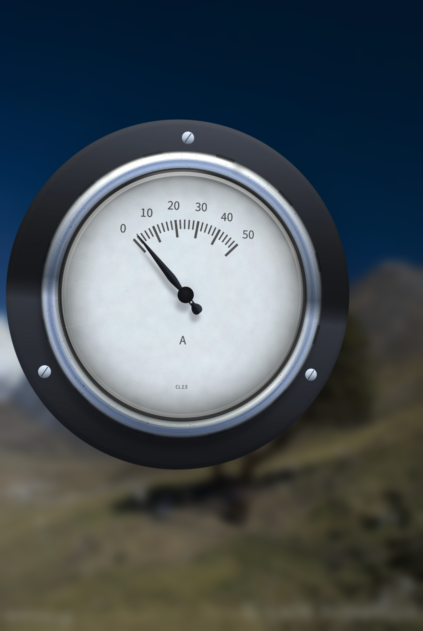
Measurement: 2 A
